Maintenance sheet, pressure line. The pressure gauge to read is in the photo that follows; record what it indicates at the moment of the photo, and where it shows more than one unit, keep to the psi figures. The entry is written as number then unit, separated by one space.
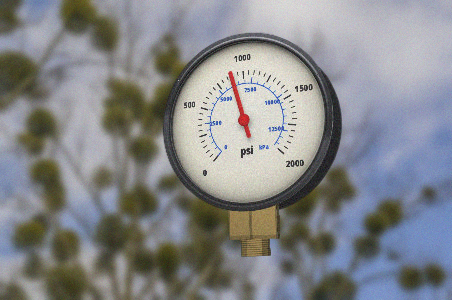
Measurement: 900 psi
